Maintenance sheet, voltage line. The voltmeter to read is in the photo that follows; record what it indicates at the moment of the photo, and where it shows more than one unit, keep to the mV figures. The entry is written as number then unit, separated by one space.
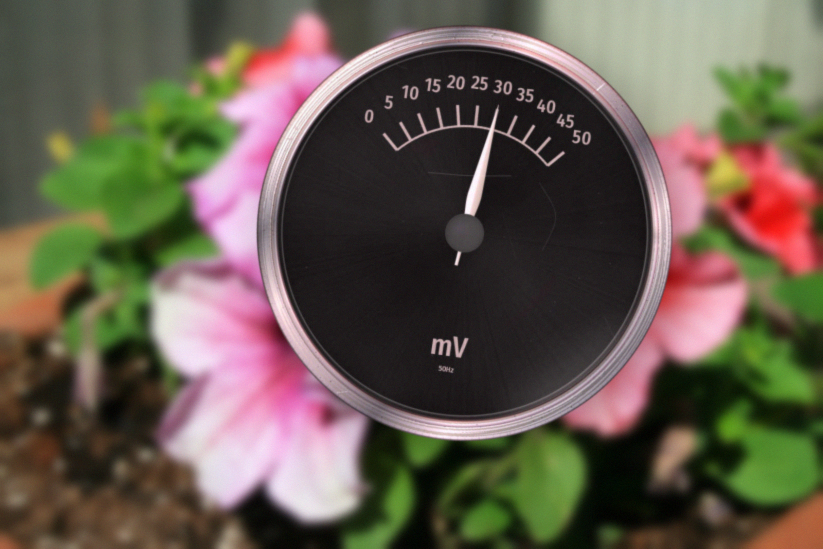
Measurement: 30 mV
